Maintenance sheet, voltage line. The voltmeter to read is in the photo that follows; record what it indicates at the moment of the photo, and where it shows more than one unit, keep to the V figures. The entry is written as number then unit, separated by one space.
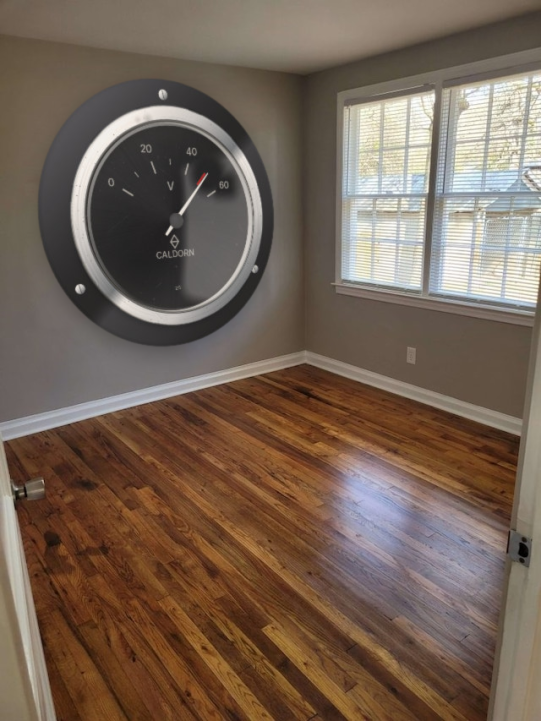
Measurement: 50 V
